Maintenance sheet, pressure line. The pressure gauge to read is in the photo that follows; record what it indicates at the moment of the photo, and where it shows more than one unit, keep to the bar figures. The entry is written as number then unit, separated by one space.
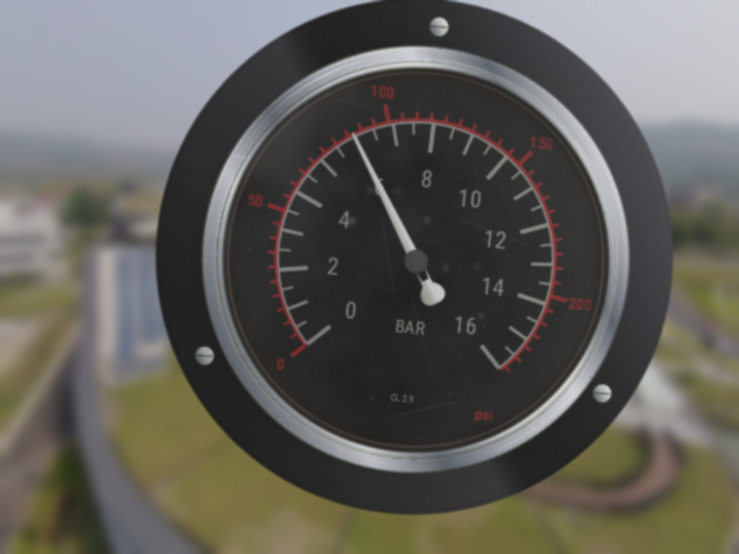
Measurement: 6 bar
